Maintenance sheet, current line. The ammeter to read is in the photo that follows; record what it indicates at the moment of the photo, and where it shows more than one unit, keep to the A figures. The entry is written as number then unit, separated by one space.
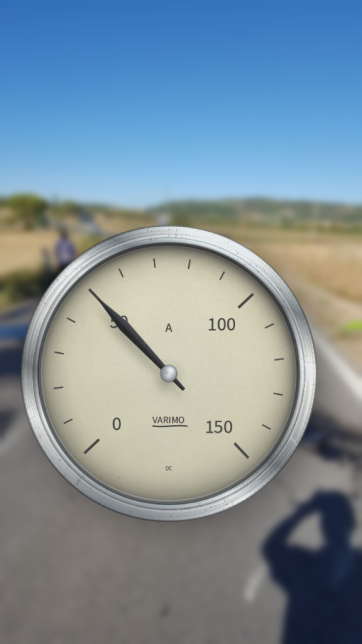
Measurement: 50 A
